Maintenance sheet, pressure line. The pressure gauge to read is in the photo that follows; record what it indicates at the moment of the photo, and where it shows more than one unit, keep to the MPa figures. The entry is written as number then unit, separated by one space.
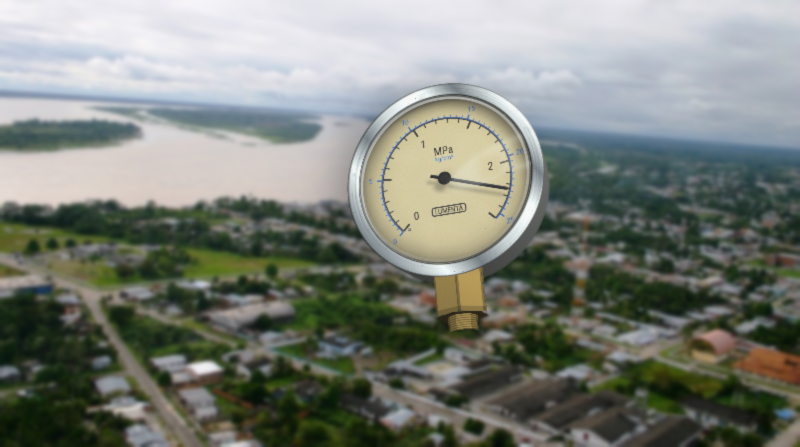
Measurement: 2.25 MPa
